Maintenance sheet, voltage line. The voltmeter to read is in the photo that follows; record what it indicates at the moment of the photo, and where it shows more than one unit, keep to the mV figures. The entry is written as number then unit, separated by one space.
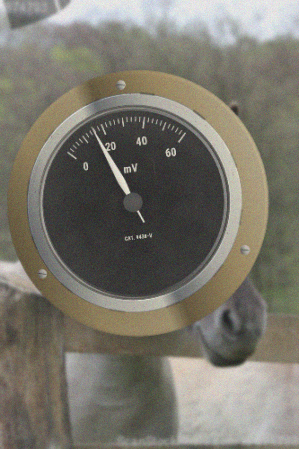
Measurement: 16 mV
